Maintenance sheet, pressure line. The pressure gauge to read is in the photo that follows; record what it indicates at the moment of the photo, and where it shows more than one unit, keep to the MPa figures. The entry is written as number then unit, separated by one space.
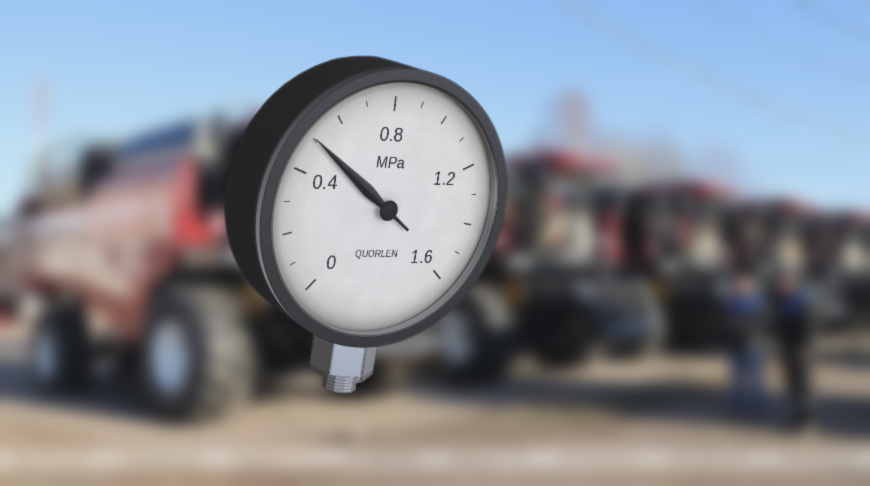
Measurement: 0.5 MPa
